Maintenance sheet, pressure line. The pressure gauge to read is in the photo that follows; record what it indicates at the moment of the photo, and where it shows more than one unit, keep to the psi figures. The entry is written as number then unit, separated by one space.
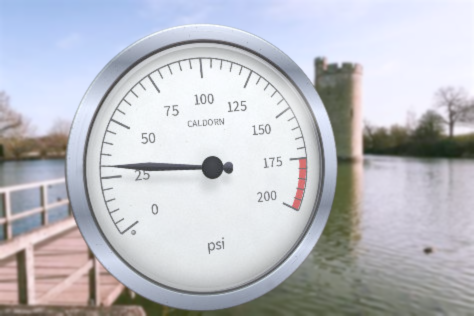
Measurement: 30 psi
